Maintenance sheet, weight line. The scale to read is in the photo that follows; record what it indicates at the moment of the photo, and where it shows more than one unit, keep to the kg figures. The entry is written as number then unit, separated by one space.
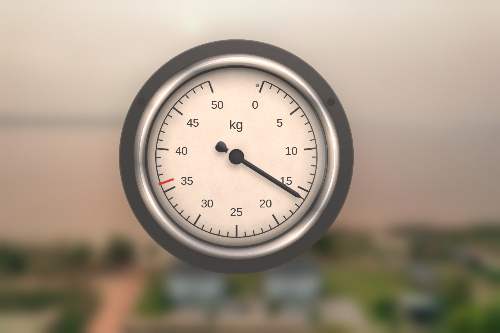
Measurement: 16 kg
